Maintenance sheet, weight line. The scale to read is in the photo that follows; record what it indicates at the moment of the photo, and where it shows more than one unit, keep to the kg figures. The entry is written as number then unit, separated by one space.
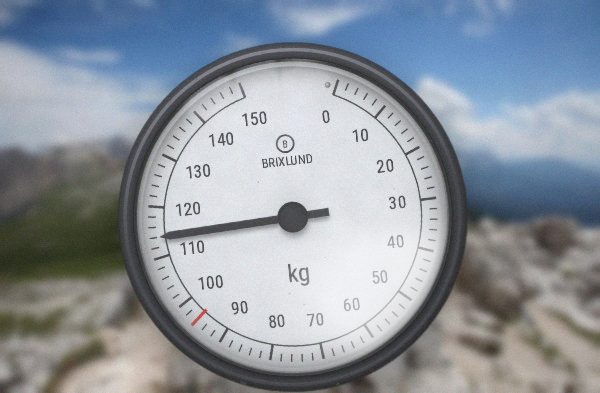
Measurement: 114 kg
